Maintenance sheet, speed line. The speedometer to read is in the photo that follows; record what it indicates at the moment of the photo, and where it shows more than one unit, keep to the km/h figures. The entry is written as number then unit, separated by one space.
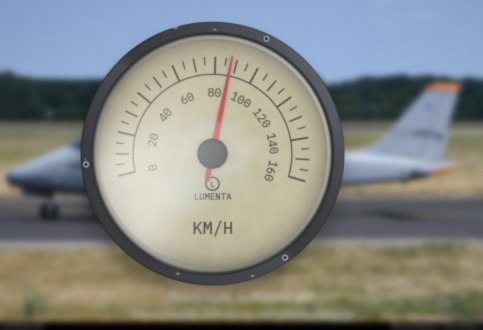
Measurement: 87.5 km/h
